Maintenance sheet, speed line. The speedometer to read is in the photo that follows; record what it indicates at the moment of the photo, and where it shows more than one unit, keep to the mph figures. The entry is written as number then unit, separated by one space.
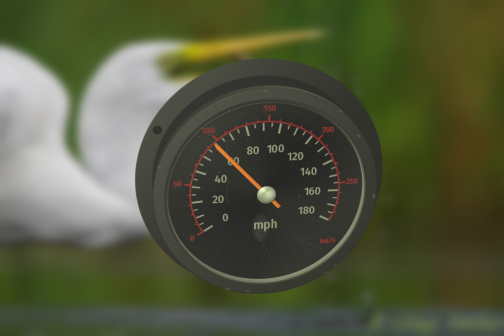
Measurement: 60 mph
